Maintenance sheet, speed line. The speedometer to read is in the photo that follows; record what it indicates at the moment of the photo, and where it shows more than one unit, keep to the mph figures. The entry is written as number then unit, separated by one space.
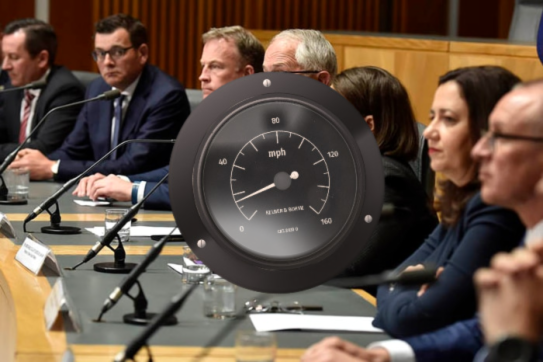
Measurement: 15 mph
